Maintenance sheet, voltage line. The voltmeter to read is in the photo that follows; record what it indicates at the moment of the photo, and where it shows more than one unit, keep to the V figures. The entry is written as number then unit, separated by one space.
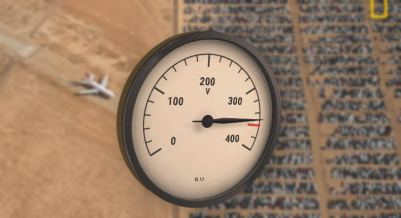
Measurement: 350 V
